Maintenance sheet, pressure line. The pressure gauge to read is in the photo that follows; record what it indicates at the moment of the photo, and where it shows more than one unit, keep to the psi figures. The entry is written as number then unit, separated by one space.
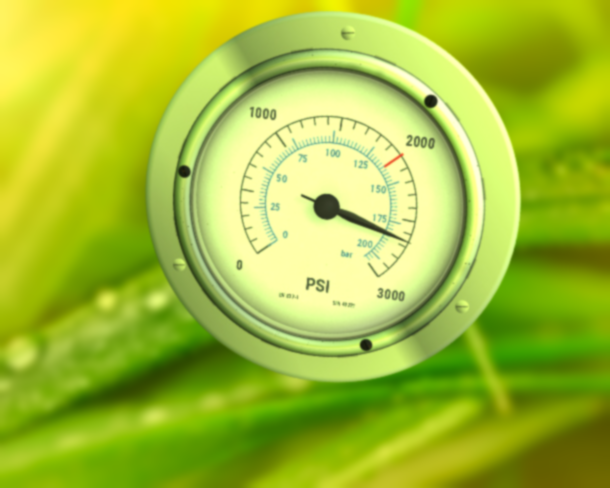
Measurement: 2650 psi
